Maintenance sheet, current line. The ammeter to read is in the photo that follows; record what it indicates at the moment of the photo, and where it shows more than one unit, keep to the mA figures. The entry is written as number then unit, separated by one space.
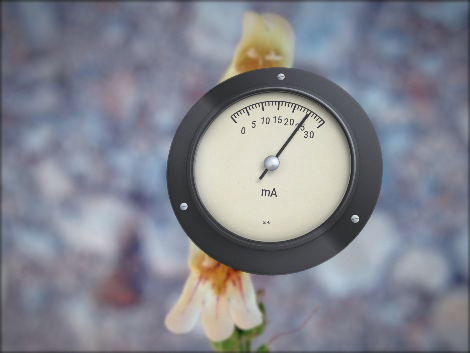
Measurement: 25 mA
